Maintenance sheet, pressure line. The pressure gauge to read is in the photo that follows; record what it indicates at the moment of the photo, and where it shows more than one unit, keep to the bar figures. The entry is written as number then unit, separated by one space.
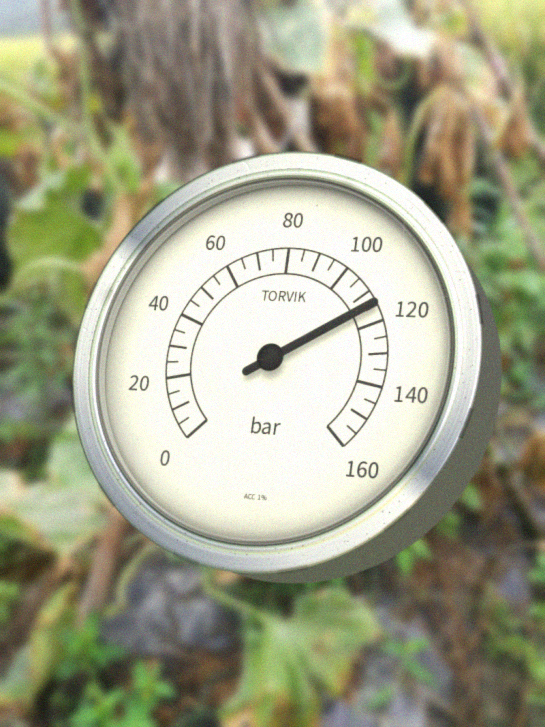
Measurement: 115 bar
